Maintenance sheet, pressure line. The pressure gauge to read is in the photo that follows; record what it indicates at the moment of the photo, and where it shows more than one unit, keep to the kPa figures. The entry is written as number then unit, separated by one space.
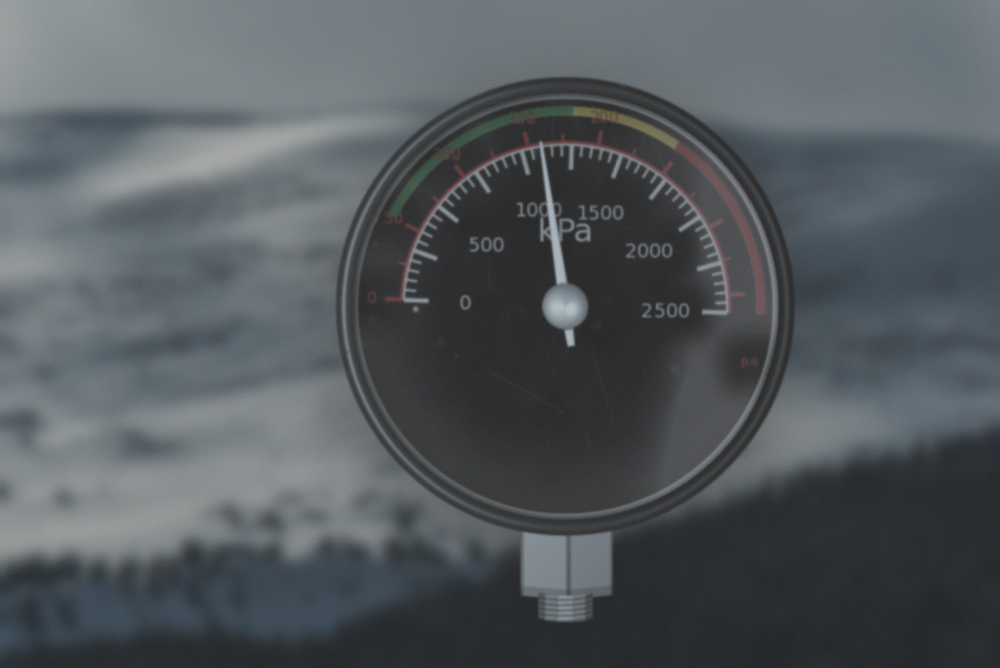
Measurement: 1100 kPa
